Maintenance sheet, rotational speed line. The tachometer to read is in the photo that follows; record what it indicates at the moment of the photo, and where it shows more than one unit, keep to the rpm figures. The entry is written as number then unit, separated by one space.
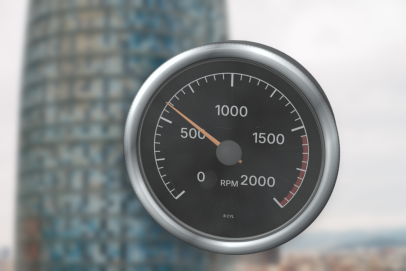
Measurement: 600 rpm
